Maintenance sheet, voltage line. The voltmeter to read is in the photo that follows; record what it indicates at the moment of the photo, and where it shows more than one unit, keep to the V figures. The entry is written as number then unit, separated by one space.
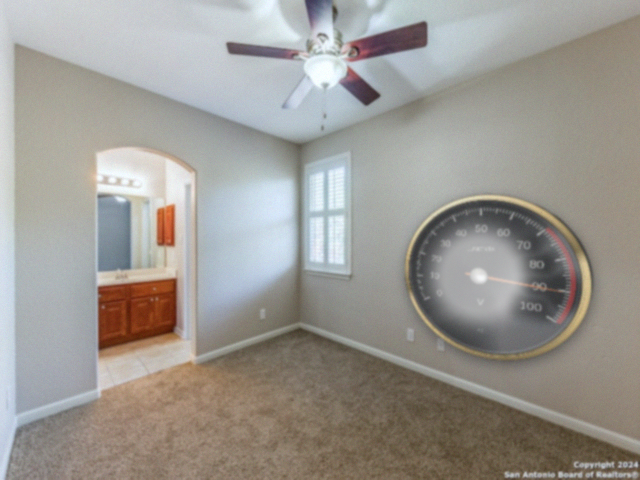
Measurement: 90 V
